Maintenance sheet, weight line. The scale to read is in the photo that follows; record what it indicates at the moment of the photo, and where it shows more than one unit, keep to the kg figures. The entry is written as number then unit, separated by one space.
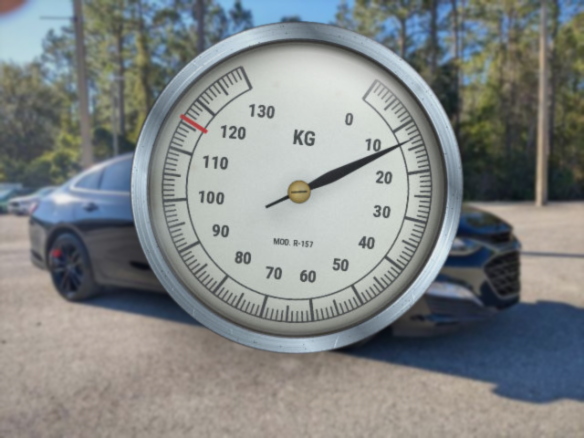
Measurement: 13 kg
